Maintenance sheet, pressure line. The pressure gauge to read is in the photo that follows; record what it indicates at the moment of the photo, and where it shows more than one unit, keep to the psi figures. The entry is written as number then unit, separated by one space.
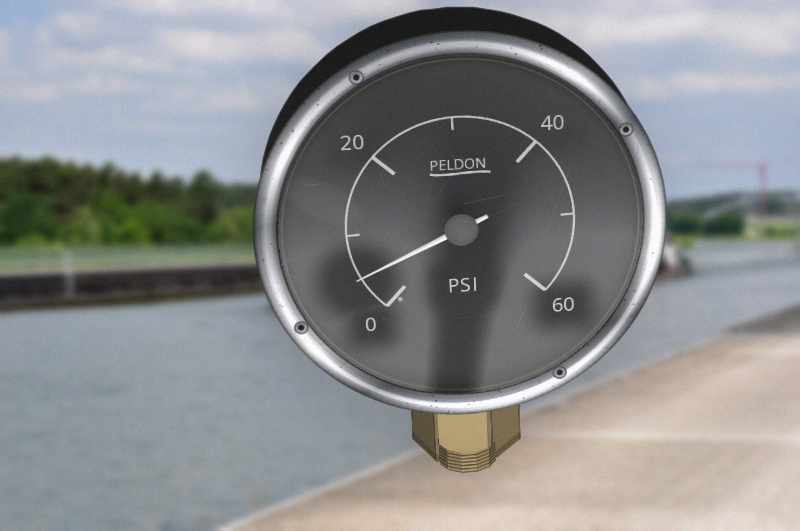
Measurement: 5 psi
